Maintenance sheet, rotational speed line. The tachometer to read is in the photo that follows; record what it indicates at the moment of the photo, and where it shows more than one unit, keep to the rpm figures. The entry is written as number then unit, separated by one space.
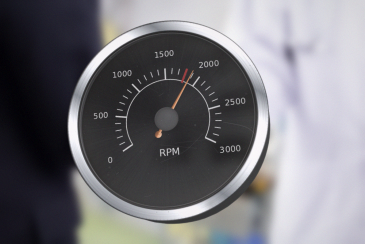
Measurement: 1900 rpm
